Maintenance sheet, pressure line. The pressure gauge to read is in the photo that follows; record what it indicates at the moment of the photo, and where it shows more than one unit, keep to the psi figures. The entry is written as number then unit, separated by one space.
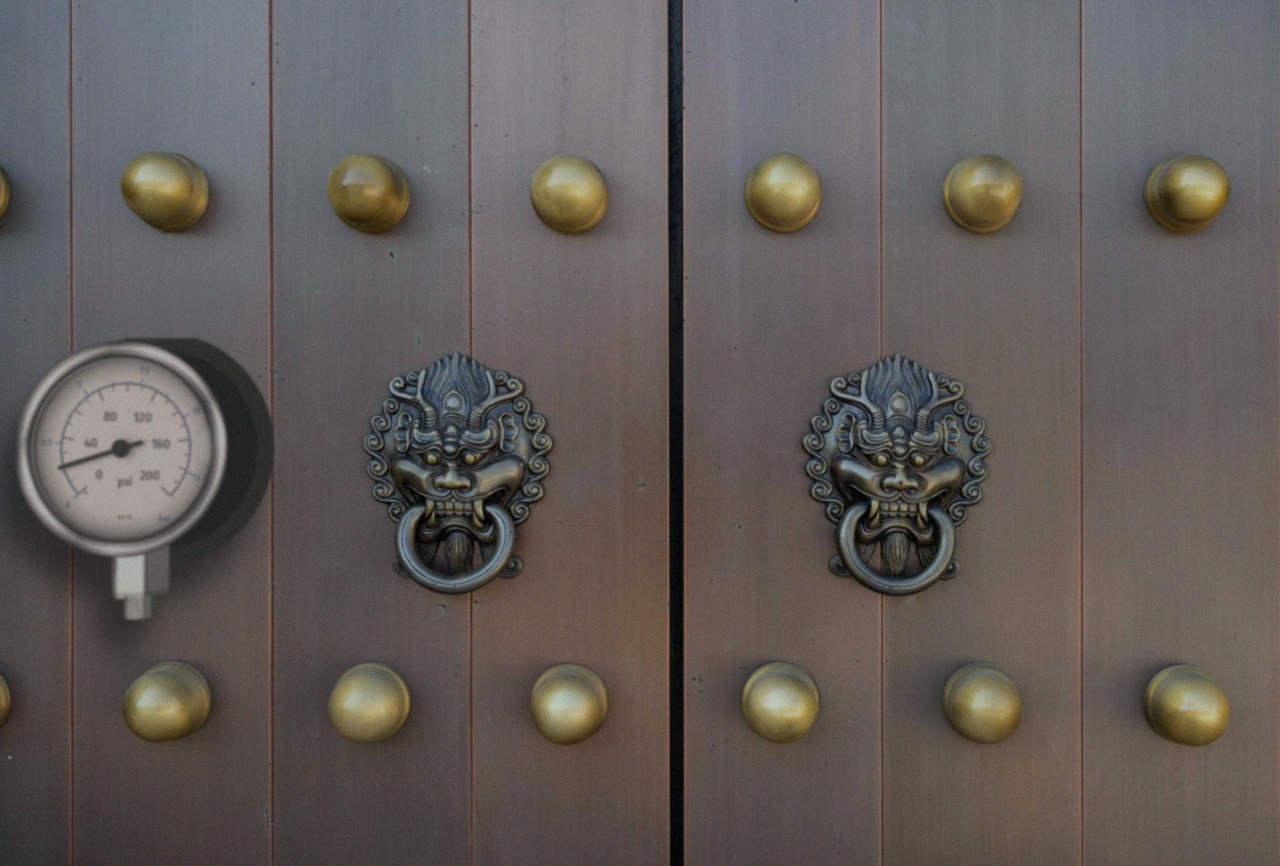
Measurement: 20 psi
